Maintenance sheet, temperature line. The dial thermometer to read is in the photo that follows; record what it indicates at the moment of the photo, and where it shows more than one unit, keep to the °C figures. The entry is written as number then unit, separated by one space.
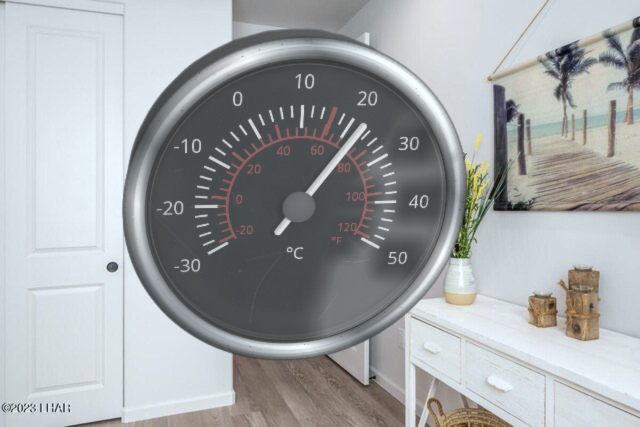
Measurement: 22 °C
